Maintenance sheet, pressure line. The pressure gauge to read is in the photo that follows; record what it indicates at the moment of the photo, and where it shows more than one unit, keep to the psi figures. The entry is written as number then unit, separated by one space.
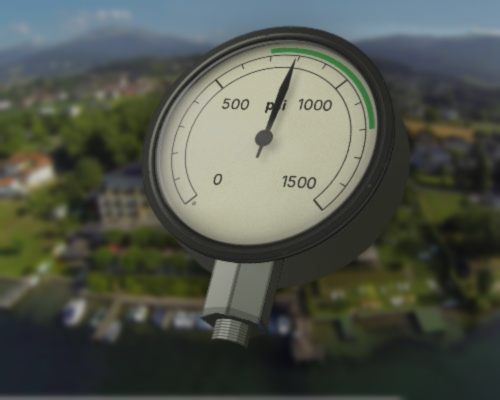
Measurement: 800 psi
